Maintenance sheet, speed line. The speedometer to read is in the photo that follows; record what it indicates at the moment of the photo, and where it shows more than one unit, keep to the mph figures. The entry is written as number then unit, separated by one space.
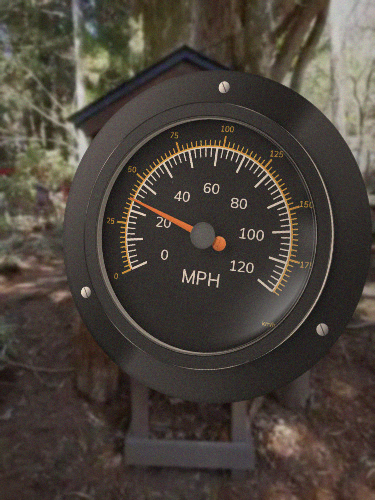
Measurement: 24 mph
